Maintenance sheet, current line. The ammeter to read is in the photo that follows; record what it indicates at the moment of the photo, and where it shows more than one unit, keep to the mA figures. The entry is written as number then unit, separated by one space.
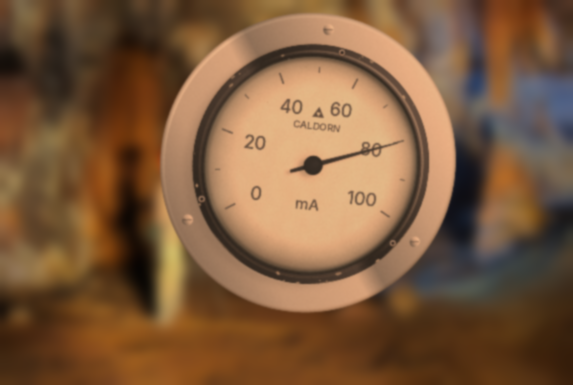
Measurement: 80 mA
